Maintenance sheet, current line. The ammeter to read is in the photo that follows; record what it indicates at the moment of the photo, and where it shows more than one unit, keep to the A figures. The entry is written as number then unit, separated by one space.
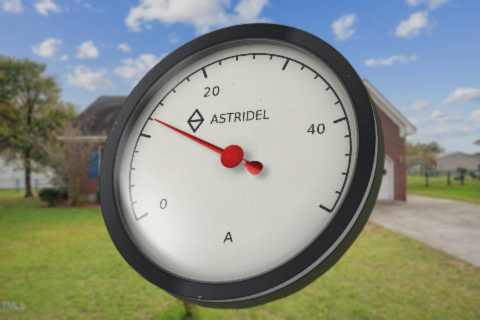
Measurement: 12 A
